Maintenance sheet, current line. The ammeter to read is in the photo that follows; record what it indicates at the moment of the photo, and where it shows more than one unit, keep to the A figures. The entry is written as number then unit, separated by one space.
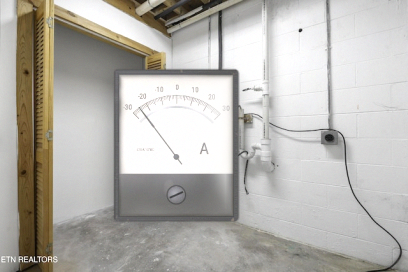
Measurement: -25 A
